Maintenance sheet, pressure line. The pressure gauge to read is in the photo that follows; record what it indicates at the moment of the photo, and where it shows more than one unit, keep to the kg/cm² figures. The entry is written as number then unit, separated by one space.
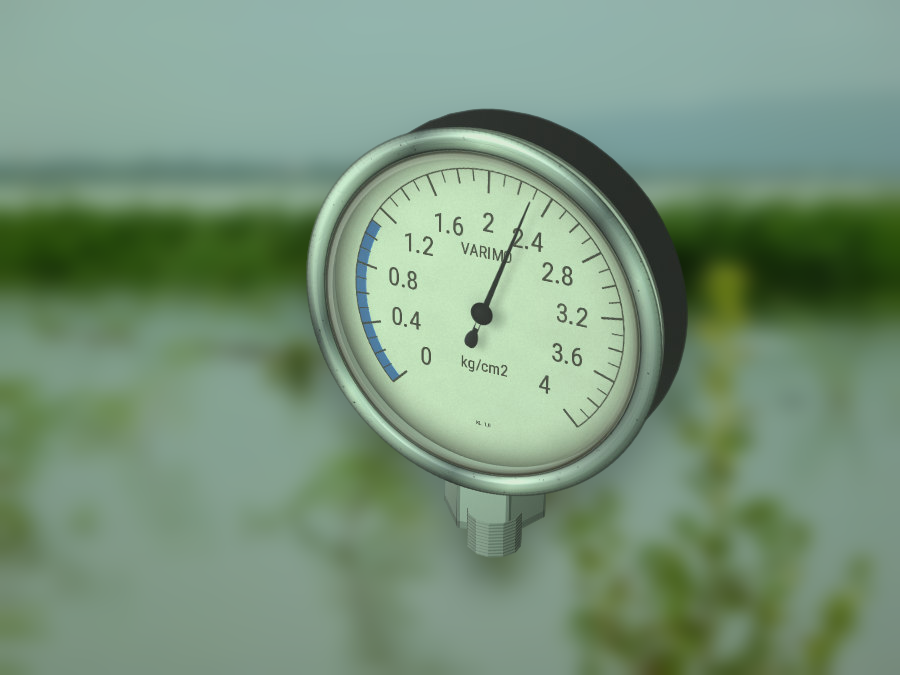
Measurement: 2.3 kg/cm²
